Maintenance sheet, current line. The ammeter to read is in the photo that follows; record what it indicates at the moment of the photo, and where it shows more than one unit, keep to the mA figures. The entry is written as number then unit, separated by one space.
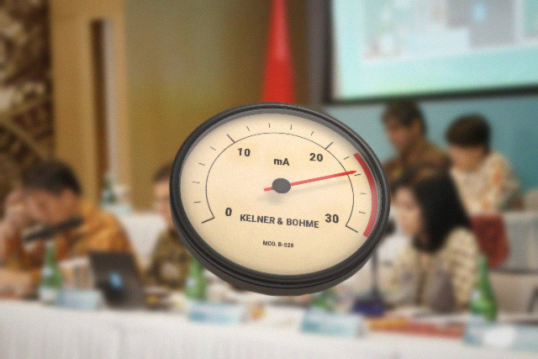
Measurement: 24 mA
